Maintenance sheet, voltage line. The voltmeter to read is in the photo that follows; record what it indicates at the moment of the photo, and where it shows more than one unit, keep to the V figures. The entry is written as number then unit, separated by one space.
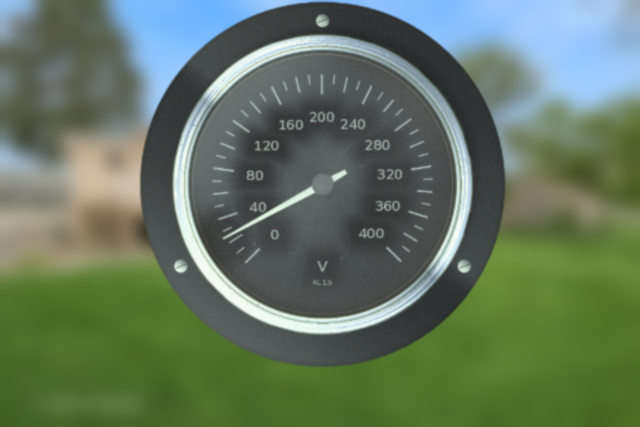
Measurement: 25 V
